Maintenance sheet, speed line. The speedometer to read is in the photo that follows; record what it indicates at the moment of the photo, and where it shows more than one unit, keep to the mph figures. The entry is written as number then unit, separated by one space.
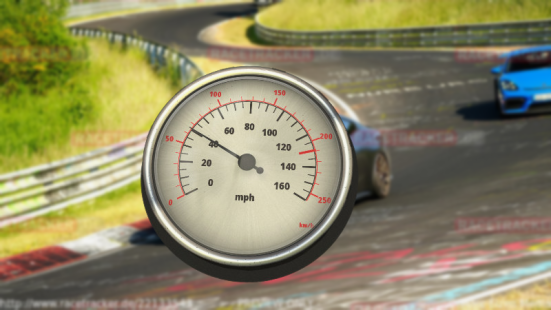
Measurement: 40 mph
